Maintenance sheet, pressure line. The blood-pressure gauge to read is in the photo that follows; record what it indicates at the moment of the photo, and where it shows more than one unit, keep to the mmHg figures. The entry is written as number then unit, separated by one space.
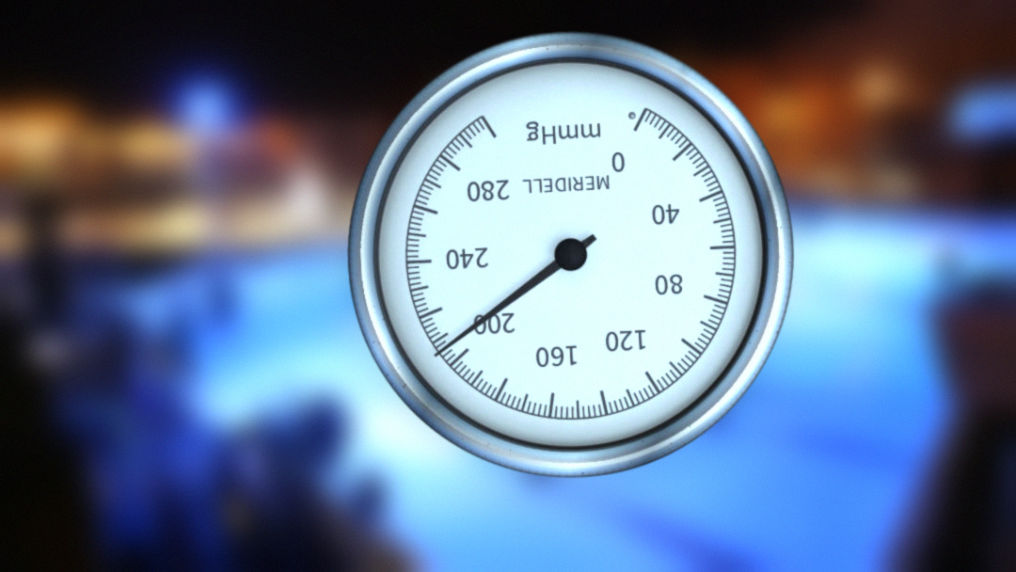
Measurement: 206 mmHg
